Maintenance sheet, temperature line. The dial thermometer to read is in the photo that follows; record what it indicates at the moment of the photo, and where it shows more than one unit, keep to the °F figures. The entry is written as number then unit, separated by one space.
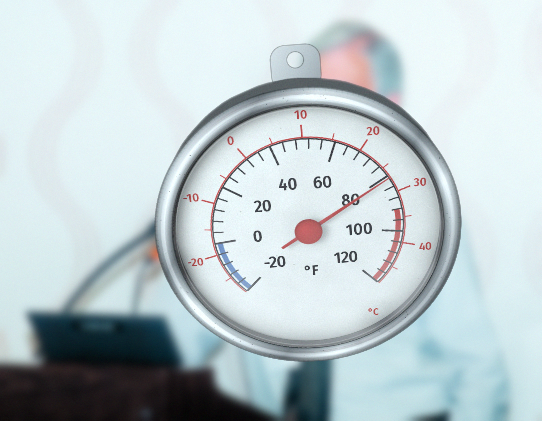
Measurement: 80 °F
